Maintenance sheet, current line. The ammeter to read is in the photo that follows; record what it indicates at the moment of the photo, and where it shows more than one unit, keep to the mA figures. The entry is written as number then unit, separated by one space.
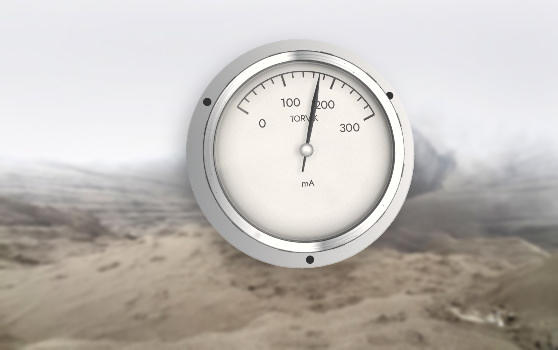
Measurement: 170 mA
